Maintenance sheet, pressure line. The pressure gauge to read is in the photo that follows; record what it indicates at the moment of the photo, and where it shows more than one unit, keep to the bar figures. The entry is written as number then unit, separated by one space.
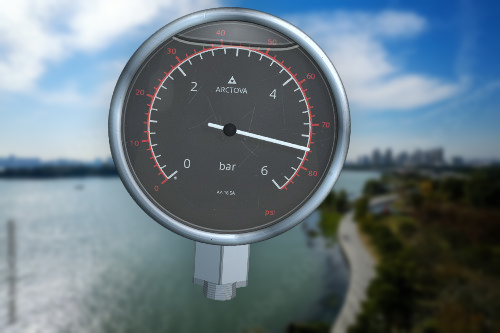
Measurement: 5.2 bar
